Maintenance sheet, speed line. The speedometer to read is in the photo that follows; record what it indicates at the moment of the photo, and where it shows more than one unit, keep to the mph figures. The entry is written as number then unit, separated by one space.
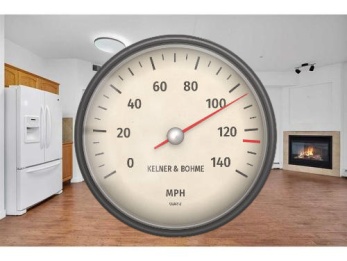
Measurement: 105 mph
